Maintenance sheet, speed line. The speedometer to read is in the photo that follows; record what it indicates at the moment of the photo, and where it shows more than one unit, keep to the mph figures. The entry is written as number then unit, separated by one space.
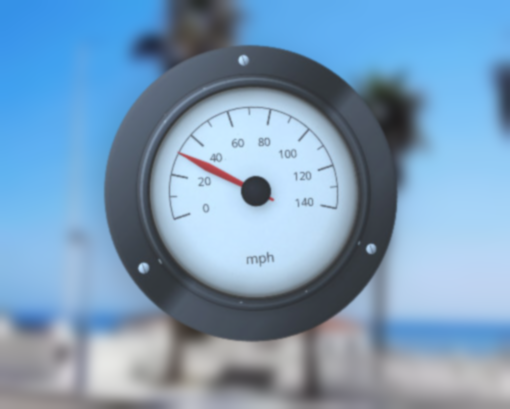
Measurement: 30 mph
